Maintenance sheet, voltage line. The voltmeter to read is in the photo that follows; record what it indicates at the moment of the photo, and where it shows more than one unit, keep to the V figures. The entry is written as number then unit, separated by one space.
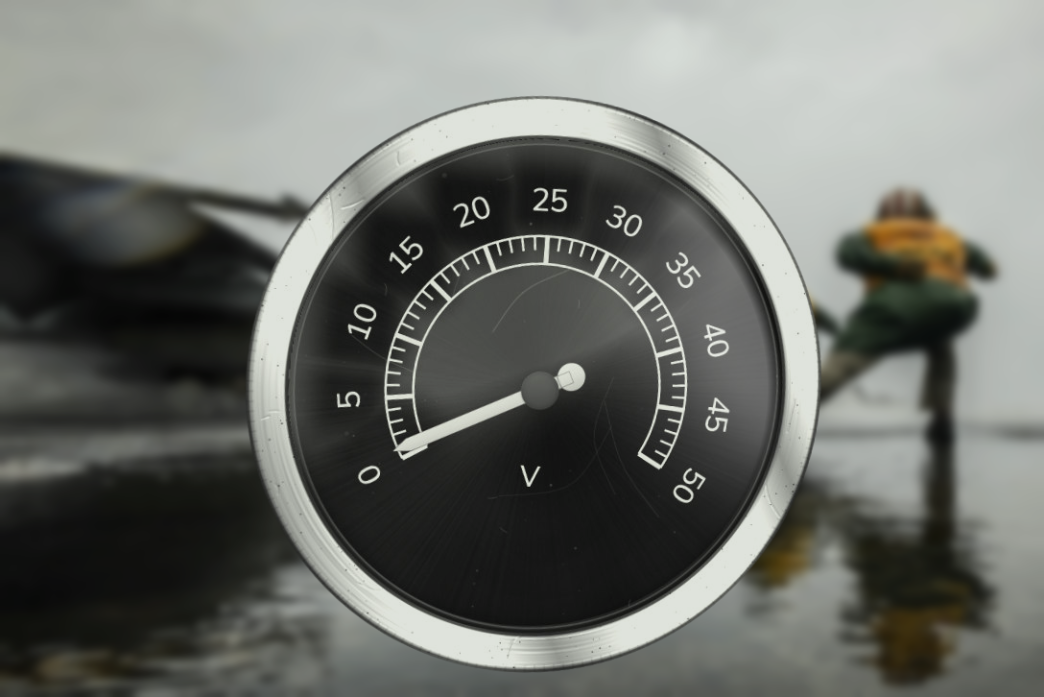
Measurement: 1 V
